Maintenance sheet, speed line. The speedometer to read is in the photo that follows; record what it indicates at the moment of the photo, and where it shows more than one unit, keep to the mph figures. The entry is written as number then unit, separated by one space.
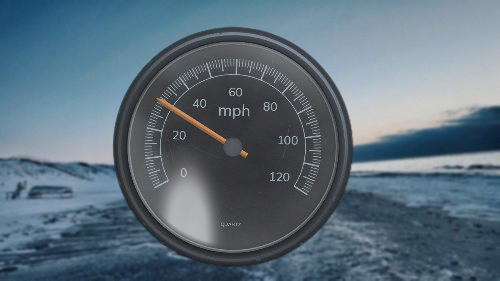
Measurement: 30 mph
